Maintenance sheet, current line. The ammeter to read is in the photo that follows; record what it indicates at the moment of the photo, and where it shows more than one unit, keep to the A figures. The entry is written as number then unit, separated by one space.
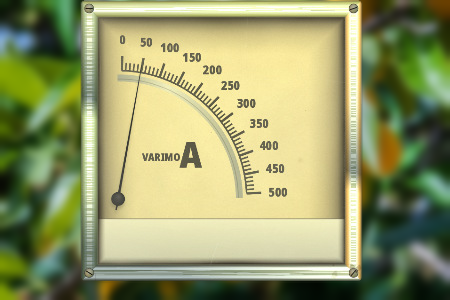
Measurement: 50 A
